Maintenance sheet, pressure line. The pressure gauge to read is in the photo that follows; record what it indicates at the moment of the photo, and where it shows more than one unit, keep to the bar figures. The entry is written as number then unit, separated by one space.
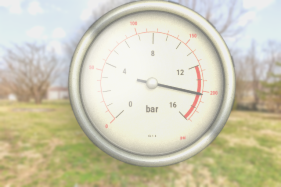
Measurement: 14 bar
